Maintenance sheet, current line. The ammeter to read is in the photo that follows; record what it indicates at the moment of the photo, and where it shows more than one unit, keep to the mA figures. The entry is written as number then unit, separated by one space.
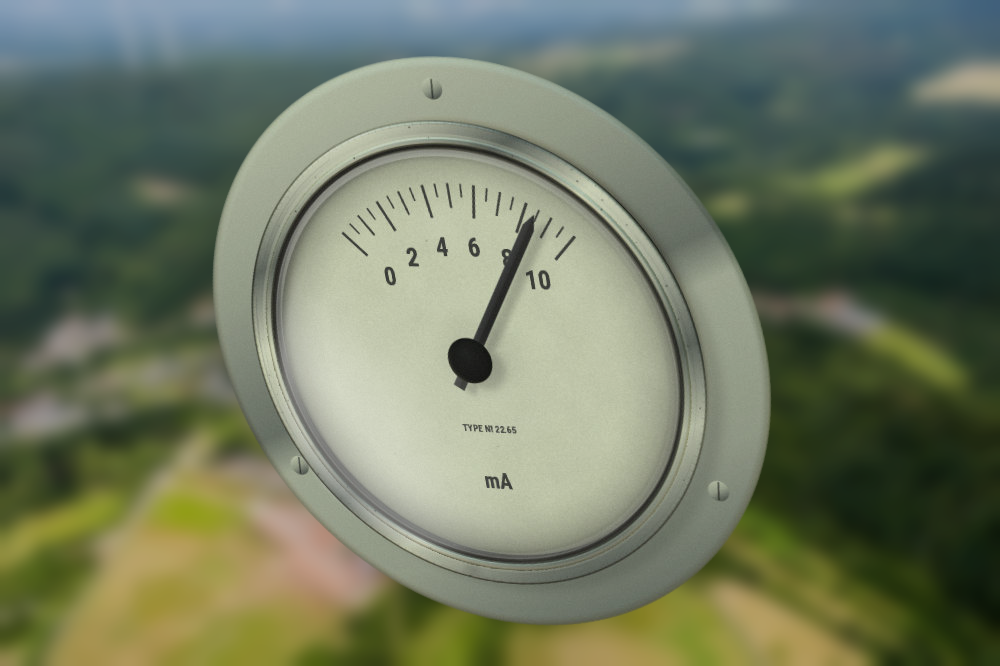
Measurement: 8.5 mA
